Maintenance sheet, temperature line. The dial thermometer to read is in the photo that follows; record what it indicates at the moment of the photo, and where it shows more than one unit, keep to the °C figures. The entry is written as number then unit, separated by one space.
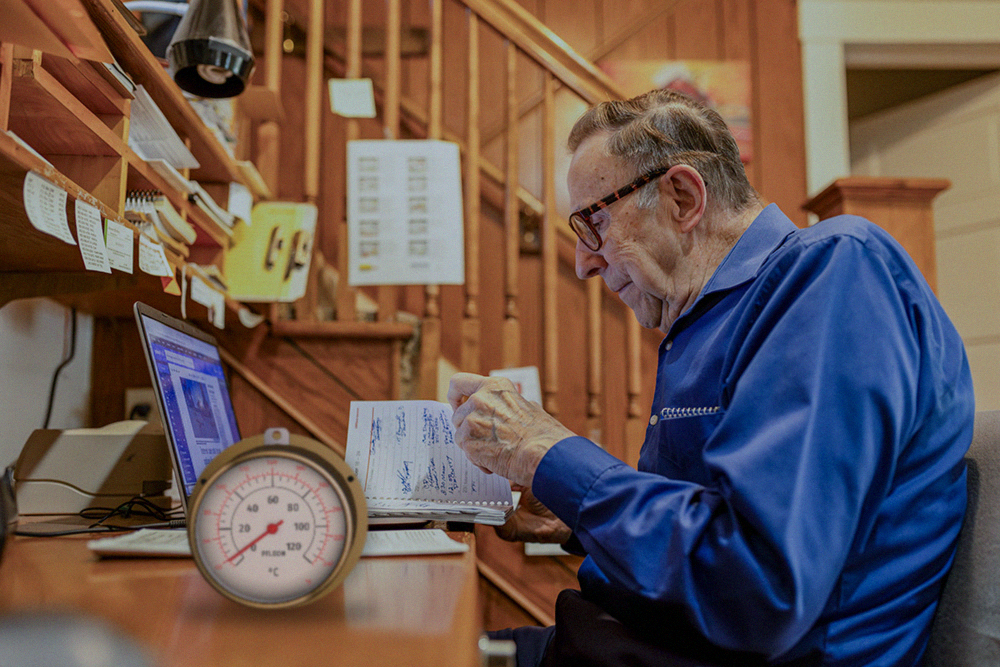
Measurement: 4 °C
